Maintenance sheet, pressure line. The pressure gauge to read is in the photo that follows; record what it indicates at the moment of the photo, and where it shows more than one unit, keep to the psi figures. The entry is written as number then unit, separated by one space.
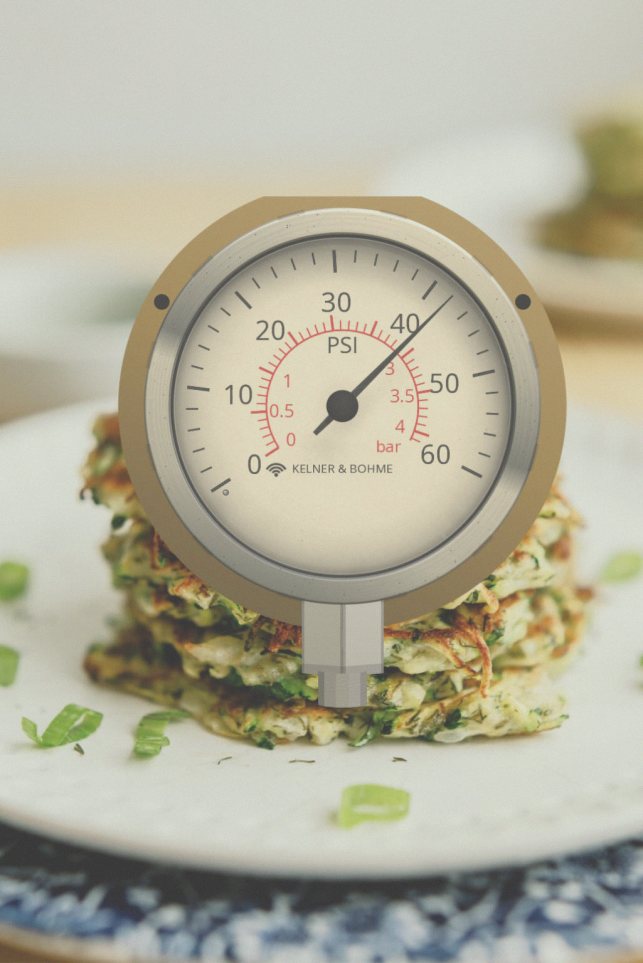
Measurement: 42 psi
